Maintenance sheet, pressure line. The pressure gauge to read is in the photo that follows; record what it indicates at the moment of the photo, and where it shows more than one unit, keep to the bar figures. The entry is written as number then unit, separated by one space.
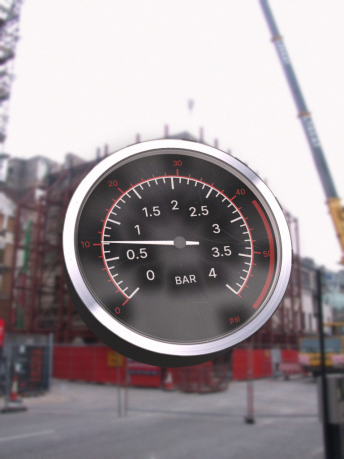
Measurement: 0.7 bar
